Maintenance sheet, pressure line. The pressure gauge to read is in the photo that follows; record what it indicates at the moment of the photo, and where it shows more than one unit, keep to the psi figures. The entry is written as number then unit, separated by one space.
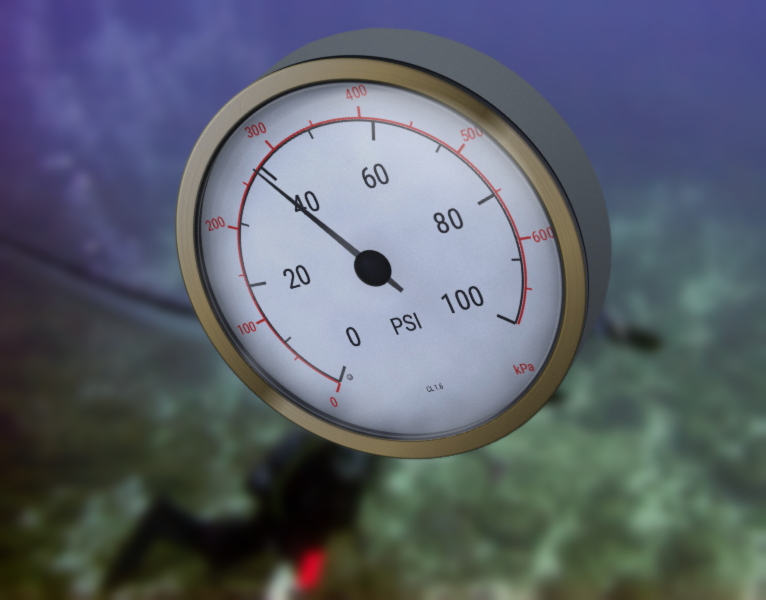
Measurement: 40 psi
